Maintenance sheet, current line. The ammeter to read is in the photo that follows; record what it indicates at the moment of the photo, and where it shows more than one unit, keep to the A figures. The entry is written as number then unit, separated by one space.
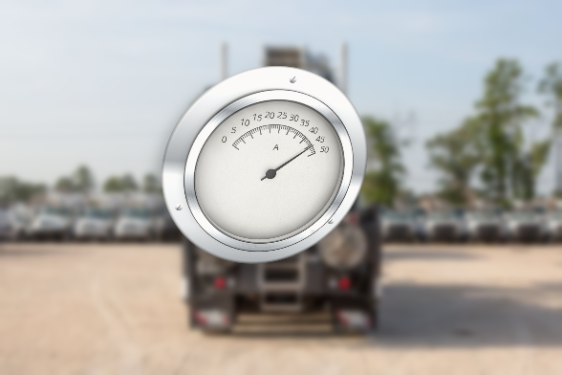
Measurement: 45 A
